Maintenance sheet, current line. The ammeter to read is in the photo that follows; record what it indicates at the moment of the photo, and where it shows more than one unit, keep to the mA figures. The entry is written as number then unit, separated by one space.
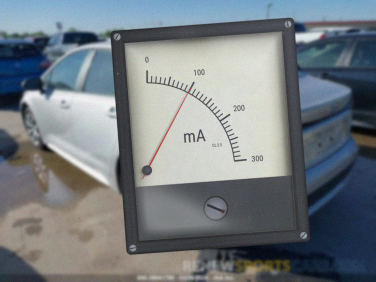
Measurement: 100 mA
